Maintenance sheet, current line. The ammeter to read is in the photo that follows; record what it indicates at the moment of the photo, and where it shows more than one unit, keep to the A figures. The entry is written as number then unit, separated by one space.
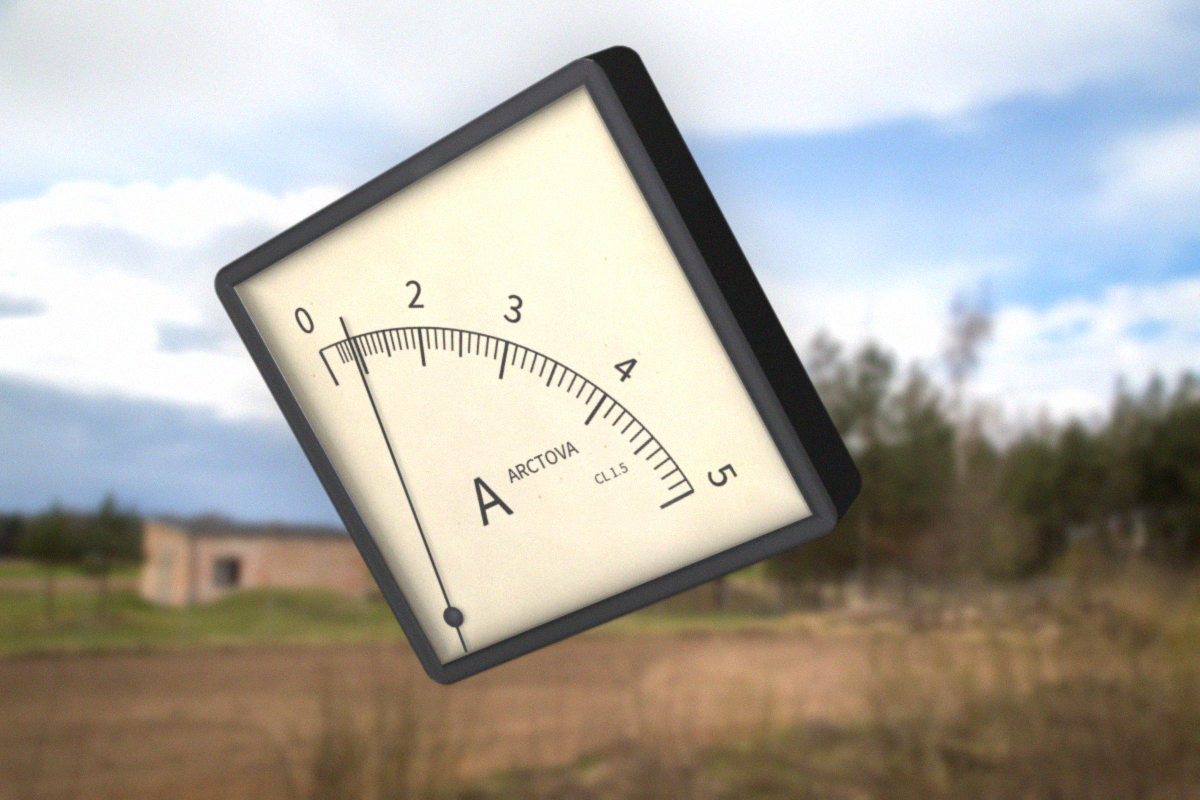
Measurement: 1 A
